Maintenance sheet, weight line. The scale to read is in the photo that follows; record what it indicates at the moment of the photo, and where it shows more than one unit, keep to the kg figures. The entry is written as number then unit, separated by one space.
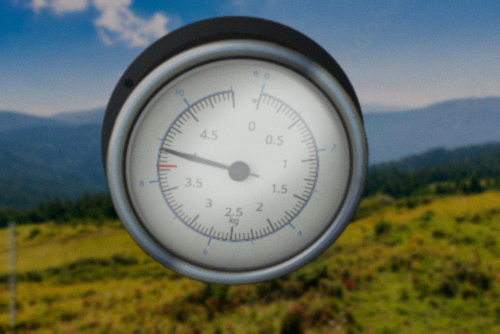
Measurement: 4 kg
